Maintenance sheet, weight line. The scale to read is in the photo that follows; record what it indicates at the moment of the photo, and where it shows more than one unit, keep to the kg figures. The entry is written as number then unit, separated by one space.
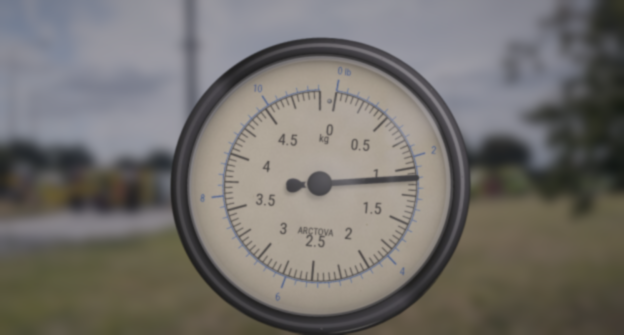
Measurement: 1.1 kg
